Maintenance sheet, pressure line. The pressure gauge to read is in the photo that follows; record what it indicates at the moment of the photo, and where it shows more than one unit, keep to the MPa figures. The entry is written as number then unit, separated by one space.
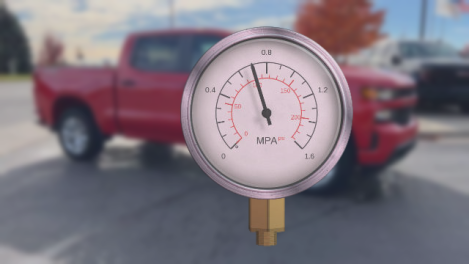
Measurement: 0.7 MPa
